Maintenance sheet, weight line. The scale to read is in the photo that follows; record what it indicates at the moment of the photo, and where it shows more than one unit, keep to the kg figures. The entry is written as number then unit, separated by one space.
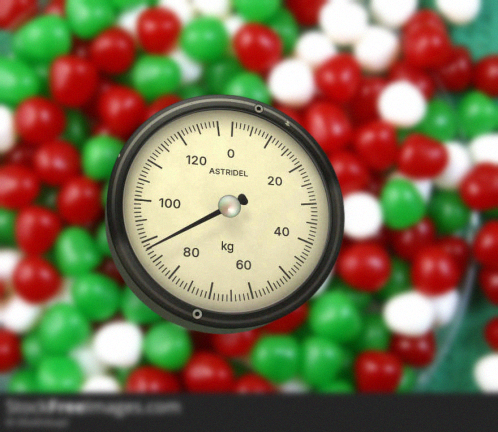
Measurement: 88 kg
